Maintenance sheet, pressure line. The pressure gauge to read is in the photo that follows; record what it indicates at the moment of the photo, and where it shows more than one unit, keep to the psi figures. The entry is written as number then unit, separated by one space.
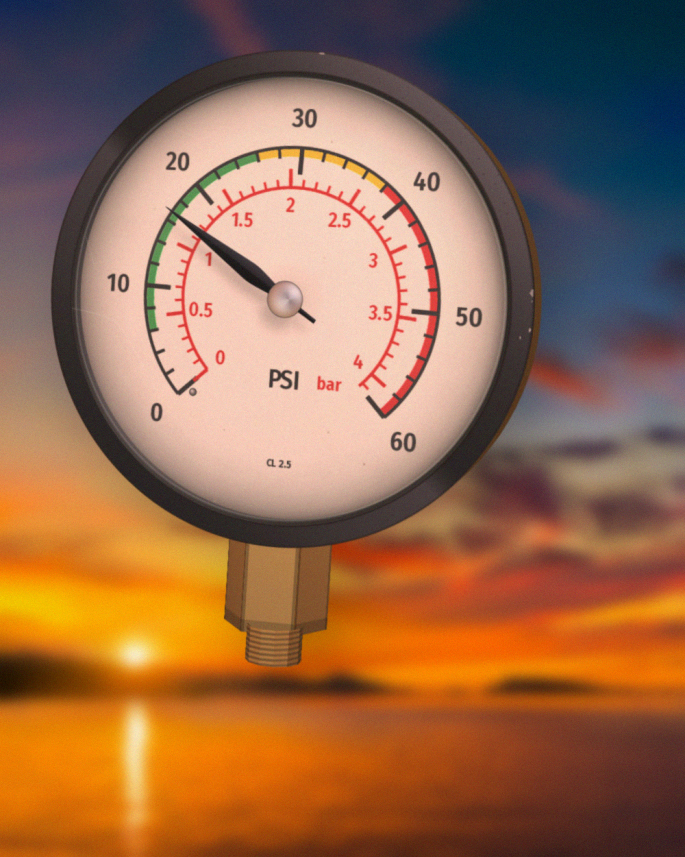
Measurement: 17 psi
